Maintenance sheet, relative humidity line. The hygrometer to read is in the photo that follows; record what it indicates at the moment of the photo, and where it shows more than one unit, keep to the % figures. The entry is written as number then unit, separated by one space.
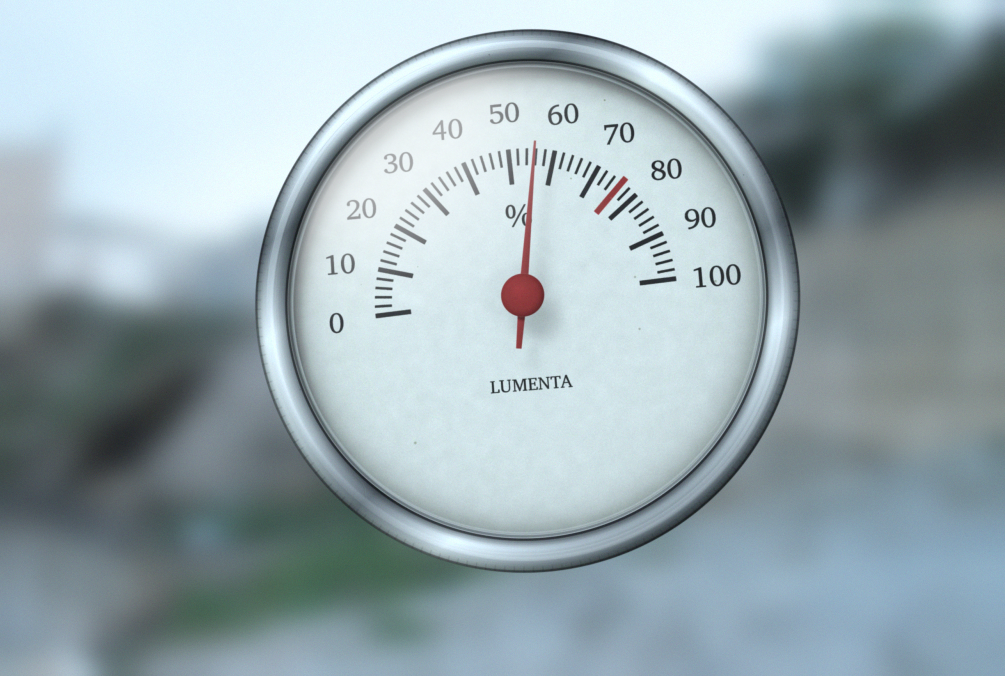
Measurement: 56 %
